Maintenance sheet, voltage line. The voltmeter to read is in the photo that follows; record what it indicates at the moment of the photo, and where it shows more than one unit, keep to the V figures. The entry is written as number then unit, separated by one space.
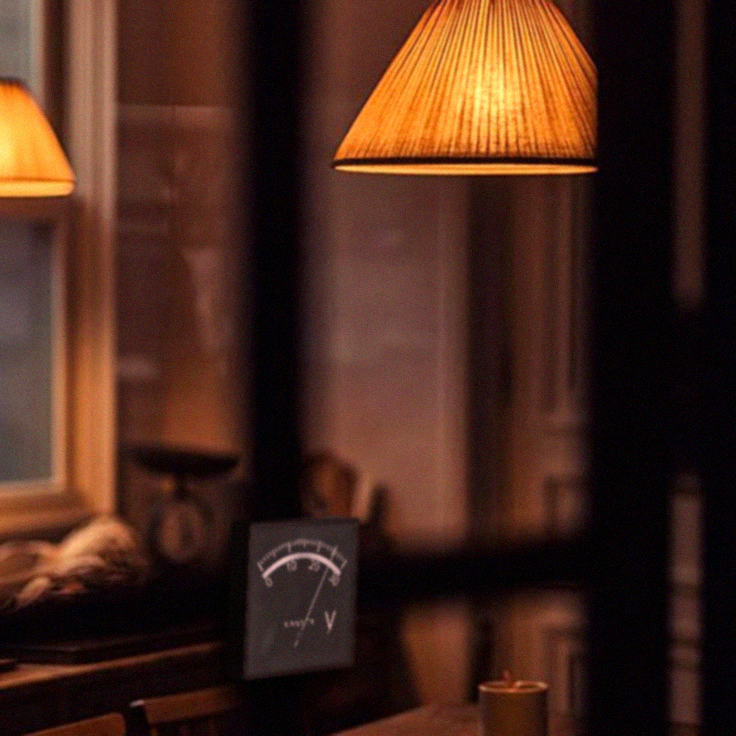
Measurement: 25 V
